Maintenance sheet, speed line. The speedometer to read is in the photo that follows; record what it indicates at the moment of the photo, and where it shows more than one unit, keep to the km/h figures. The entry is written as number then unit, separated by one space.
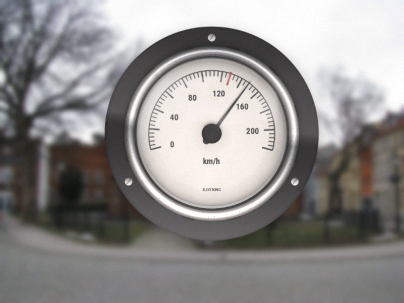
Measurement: 148 km/h
